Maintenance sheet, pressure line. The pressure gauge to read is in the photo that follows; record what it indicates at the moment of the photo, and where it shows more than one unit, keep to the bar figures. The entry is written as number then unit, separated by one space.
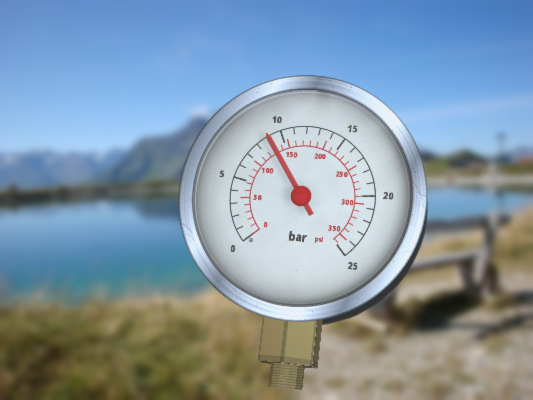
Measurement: 9 bar
